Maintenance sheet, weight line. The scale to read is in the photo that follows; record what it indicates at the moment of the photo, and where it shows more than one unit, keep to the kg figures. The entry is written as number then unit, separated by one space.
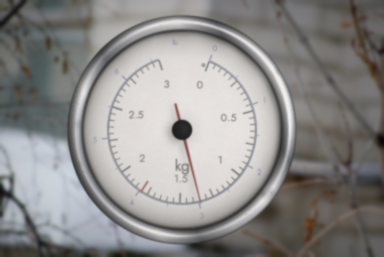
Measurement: 1.35 kg
